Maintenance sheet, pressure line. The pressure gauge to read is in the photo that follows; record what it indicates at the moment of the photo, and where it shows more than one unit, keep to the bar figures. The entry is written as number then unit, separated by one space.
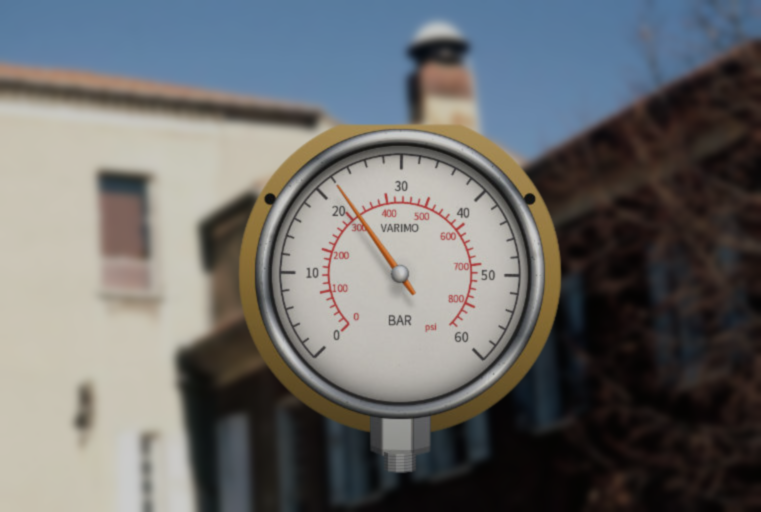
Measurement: 22 bar
